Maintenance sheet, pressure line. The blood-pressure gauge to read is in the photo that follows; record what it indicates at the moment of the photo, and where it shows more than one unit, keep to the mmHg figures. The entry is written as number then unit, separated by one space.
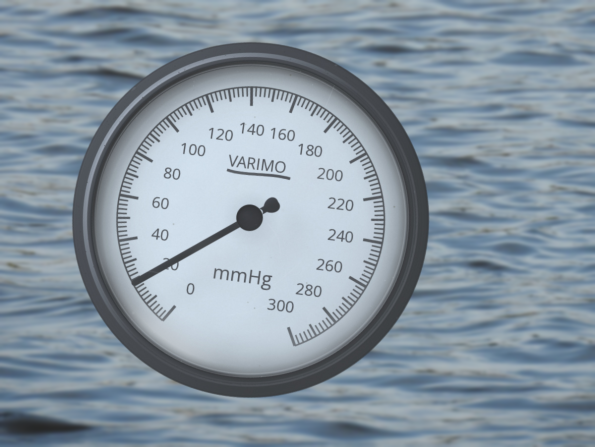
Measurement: 20 mmHg
